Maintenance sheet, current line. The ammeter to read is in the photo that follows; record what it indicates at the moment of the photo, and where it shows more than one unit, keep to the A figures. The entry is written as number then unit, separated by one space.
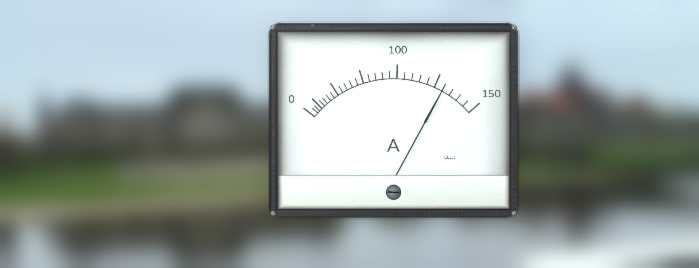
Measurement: 130 A
